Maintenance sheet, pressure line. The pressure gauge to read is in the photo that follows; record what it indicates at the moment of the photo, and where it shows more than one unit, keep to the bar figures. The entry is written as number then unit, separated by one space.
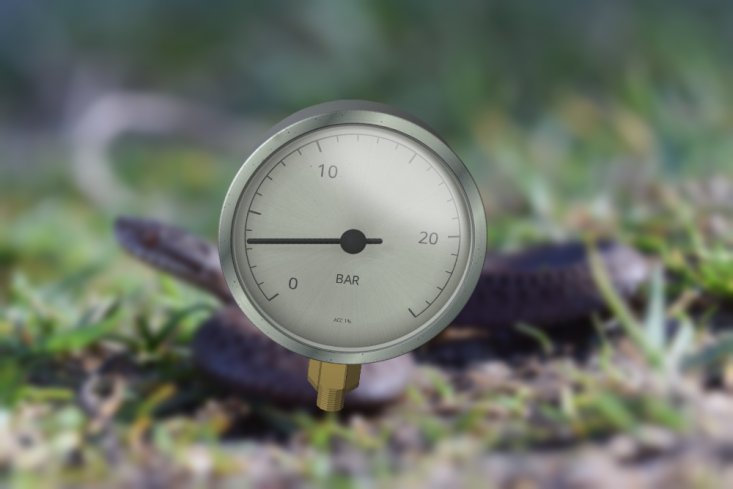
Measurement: 3.5 bar
